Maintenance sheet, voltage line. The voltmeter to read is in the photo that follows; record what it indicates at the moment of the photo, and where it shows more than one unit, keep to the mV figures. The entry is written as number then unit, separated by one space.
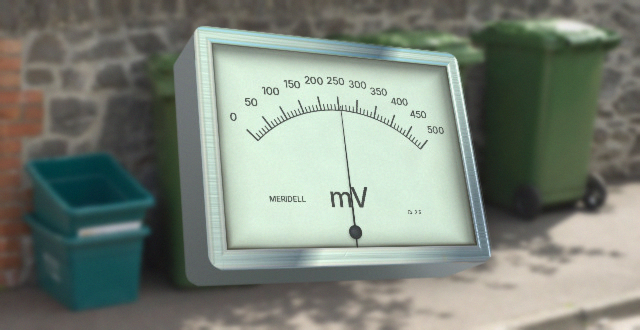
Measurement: 250 mV
